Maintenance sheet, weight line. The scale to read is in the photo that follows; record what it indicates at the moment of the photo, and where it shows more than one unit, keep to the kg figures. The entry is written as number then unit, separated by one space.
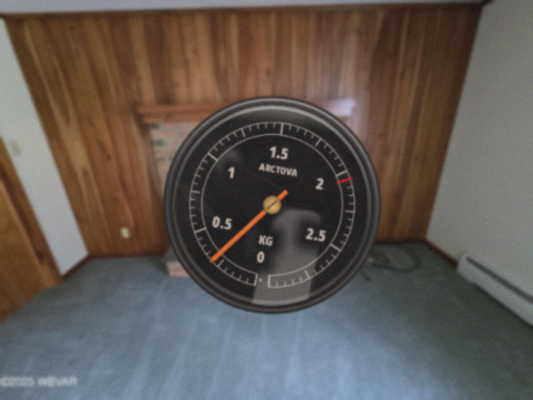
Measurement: 0.3 kg
